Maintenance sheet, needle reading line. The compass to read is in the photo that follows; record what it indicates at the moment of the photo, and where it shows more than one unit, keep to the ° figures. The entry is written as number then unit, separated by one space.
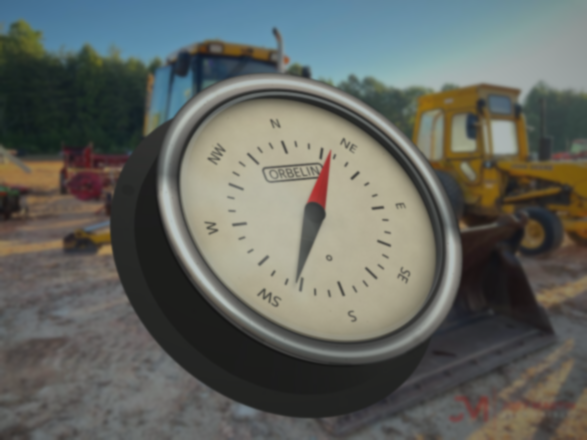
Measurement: 35 °
